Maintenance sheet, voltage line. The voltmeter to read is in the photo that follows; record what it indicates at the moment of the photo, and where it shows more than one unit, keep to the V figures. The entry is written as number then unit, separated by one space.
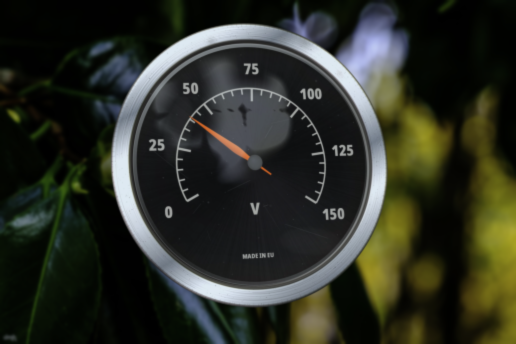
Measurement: 40 V
